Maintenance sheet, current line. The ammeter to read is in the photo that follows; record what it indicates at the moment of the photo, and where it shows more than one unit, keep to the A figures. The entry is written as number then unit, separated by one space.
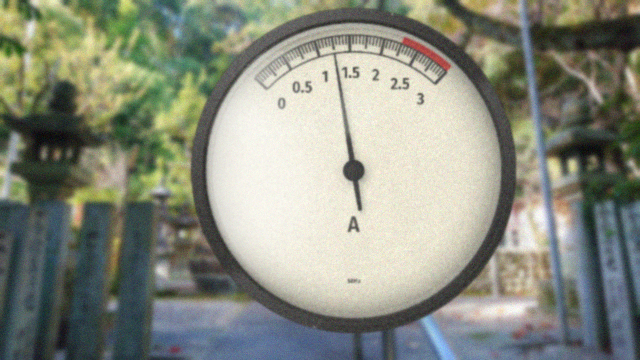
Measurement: 1.25 A
